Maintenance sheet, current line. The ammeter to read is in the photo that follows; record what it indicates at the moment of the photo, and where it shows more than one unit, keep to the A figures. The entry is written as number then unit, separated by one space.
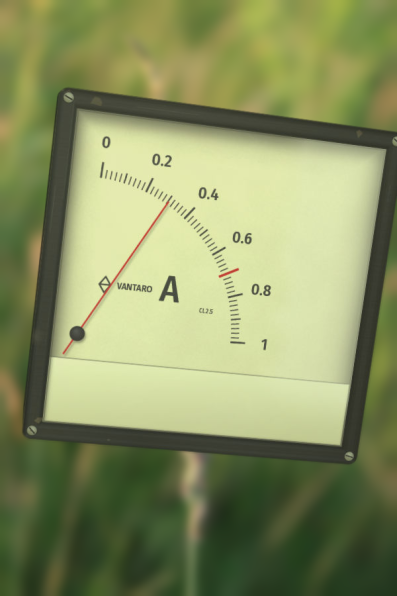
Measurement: 0.3 A
